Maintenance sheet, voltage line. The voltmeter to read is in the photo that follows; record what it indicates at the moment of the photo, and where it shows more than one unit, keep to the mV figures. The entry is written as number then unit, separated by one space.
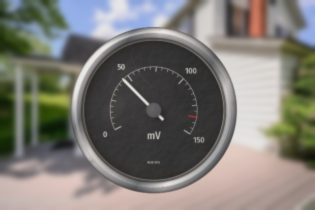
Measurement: 45 mV
